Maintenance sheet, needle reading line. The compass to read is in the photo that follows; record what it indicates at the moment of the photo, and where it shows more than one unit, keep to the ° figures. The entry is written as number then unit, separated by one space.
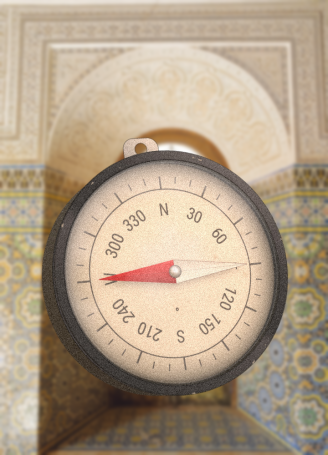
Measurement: 270 °
